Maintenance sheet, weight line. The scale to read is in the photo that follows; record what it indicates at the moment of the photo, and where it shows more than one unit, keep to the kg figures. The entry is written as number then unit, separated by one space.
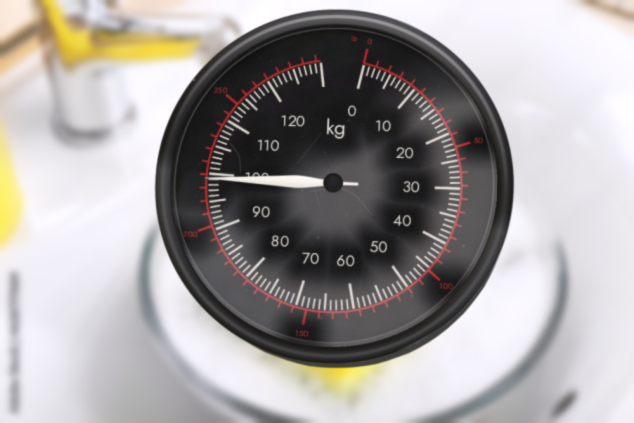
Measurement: 99 kg
